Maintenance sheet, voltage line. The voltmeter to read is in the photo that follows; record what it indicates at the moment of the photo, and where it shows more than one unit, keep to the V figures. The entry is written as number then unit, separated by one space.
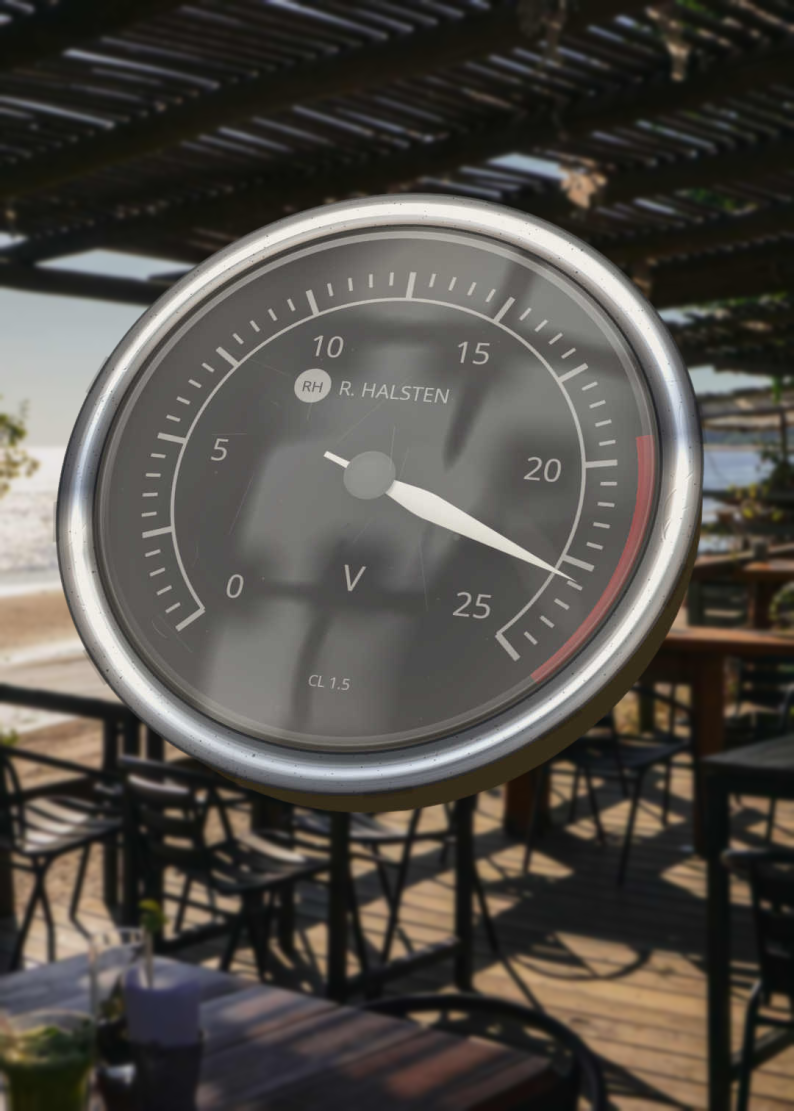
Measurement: 23 V
